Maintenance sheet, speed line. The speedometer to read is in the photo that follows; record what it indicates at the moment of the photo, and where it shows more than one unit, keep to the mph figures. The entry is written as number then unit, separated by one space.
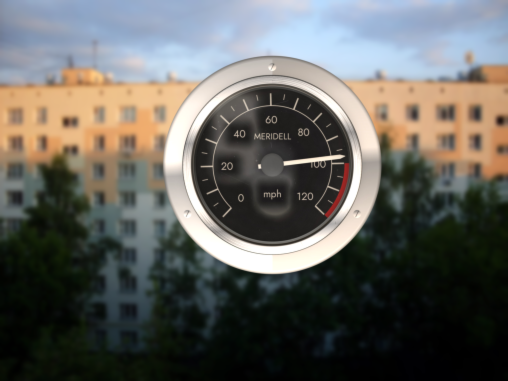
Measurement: 97.5 mph
